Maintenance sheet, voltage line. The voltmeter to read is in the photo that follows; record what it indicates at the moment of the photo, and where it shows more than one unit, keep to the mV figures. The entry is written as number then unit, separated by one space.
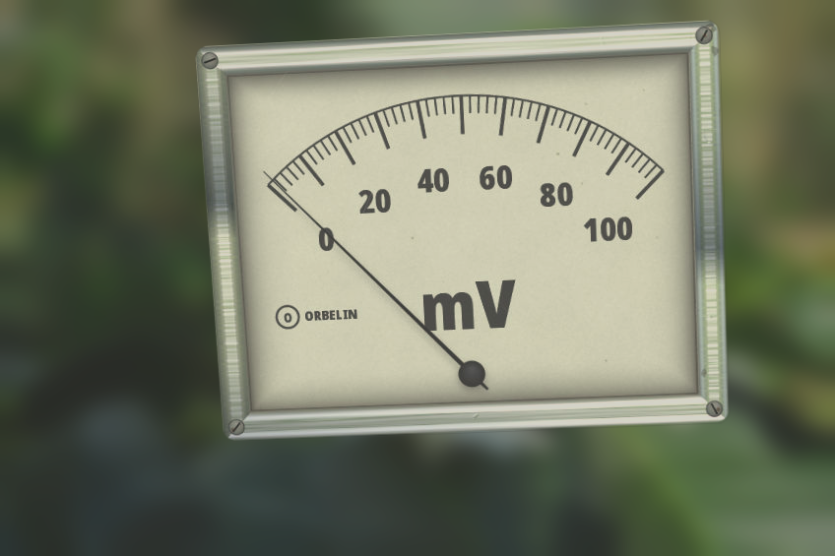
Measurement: 2 mV
